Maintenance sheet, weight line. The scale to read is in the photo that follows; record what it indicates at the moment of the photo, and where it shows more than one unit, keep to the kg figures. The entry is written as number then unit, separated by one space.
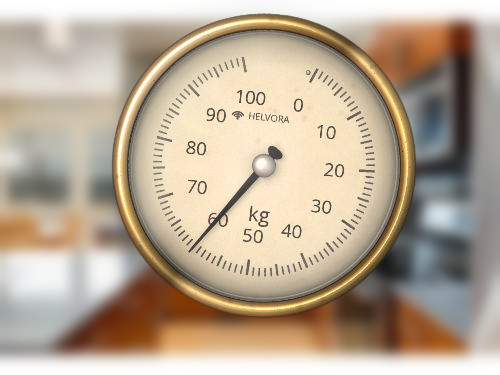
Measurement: 60 kg
